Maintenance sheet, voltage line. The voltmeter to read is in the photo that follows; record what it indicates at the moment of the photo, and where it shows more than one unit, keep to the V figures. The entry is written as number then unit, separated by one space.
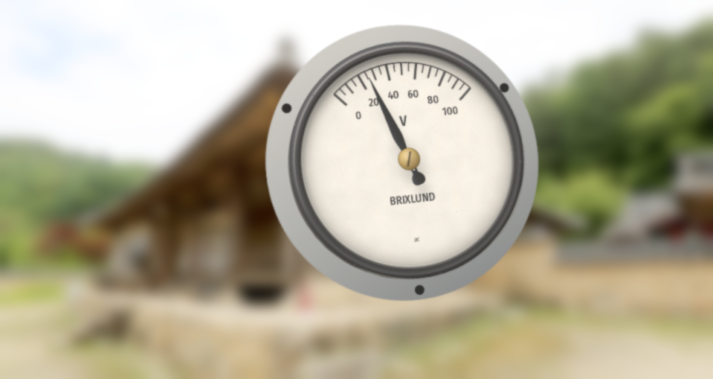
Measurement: 25 V
